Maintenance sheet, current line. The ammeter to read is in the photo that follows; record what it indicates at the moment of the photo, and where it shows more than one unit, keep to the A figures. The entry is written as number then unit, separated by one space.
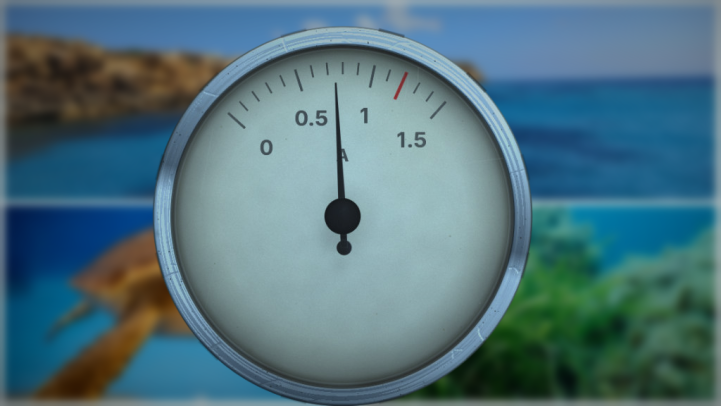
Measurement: 0.75 A
